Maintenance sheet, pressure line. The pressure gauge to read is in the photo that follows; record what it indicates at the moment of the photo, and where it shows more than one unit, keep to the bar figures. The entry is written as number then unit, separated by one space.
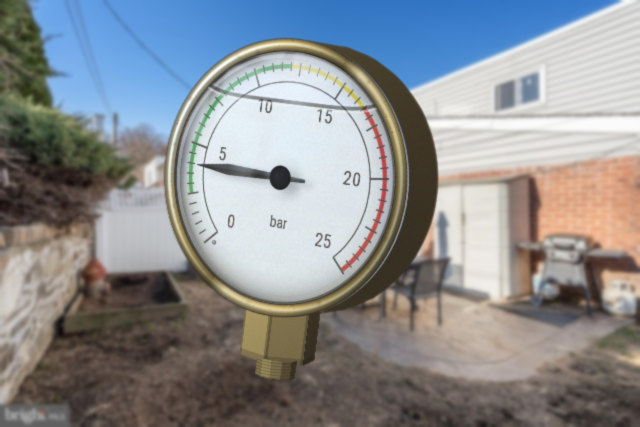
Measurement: 4 bar
